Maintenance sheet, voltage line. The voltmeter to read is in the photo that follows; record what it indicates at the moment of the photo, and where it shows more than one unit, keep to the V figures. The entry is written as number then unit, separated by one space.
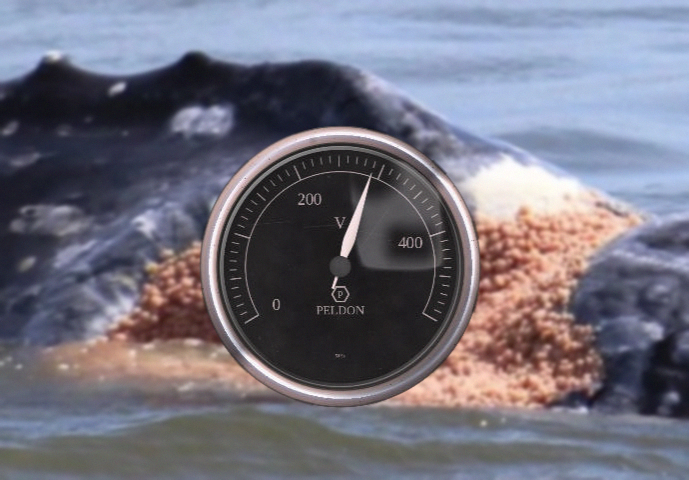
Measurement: 290 V
